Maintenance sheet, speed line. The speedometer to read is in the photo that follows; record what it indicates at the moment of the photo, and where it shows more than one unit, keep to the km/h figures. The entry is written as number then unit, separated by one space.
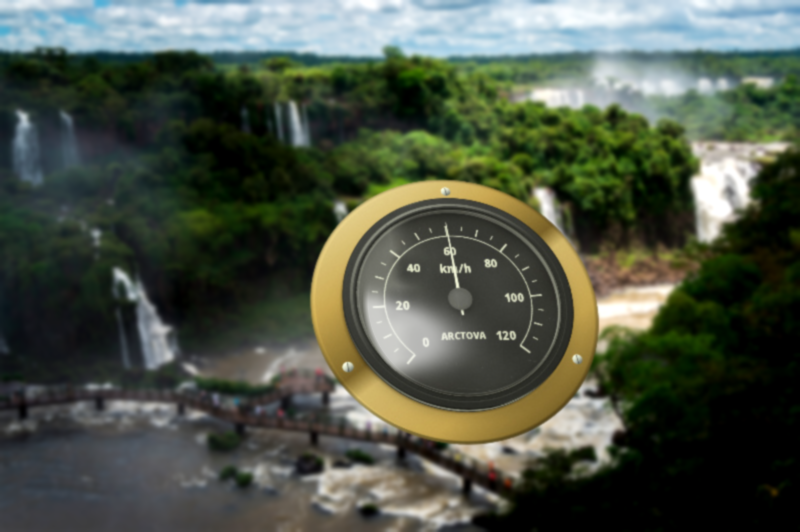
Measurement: 60 km/h
